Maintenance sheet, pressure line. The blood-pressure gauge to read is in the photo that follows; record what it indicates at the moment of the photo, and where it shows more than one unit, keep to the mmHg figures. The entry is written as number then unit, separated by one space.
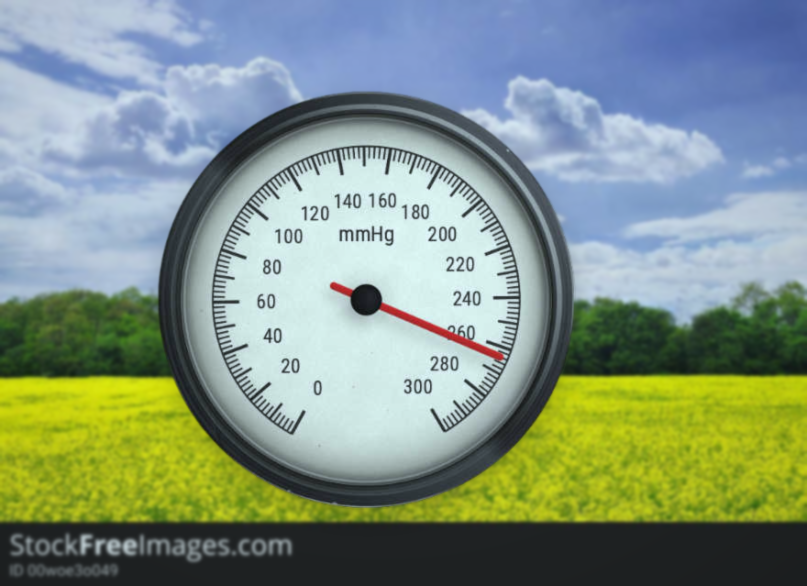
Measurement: 264 mmHg
